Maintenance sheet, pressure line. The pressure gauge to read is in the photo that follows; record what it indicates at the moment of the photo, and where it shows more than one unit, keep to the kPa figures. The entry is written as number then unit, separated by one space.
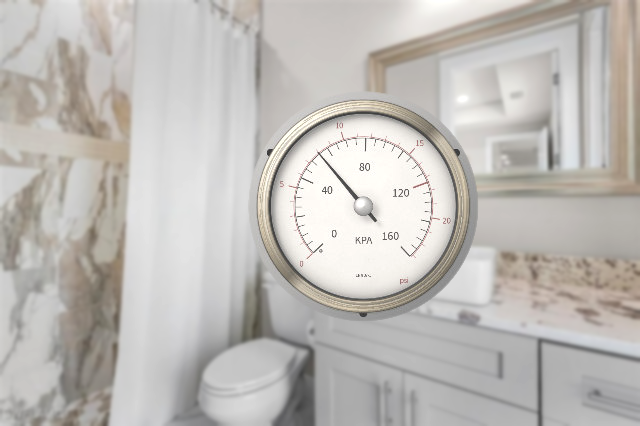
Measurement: 55 kPa
